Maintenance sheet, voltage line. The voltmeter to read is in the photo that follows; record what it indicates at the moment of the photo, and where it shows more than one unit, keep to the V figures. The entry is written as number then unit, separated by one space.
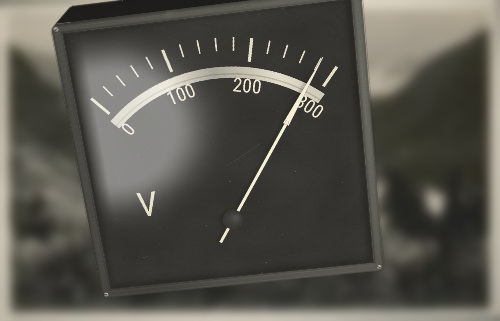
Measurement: 280 V
